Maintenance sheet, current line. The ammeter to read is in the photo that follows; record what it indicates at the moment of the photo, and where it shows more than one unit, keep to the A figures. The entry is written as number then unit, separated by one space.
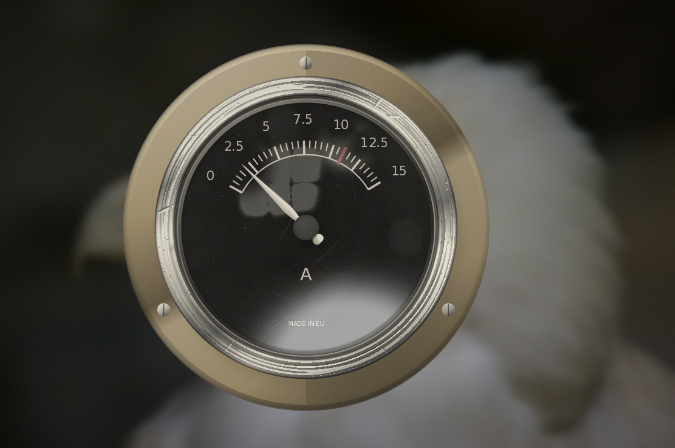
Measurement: 2 A
